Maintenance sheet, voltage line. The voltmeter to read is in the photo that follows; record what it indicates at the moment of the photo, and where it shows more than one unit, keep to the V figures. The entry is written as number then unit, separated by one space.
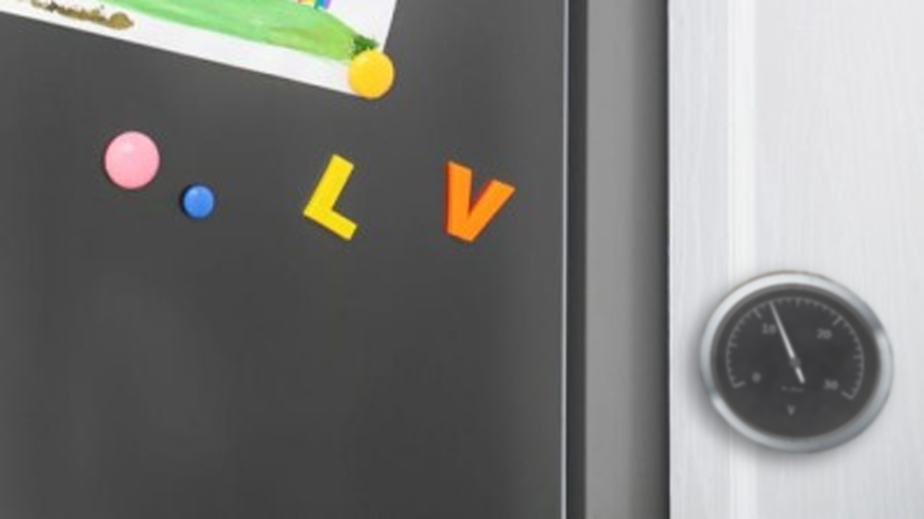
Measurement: 12 V
